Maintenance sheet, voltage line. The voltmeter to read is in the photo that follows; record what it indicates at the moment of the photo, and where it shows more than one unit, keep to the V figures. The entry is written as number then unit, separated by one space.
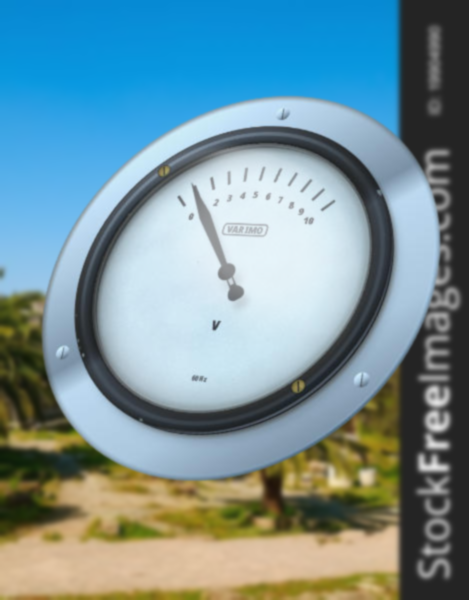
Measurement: 1 V
